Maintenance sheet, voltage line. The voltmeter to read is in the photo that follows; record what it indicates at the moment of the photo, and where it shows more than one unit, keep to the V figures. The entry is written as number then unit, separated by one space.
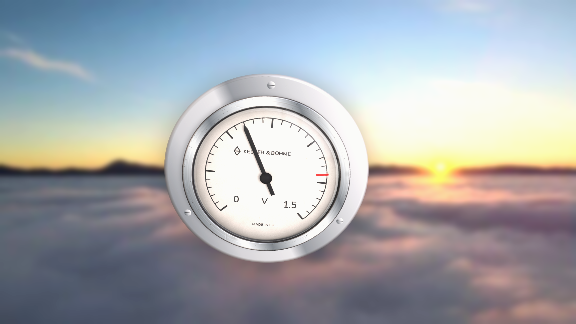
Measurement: 0.6 V
